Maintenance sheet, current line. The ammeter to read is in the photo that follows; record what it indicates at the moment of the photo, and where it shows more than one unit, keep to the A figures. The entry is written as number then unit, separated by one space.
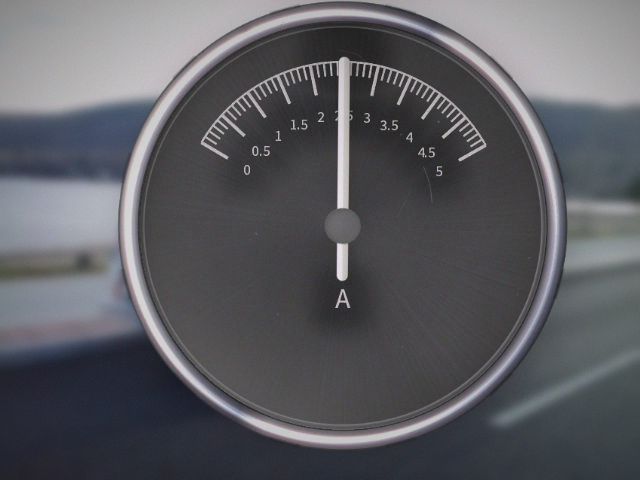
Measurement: 2.5 A
